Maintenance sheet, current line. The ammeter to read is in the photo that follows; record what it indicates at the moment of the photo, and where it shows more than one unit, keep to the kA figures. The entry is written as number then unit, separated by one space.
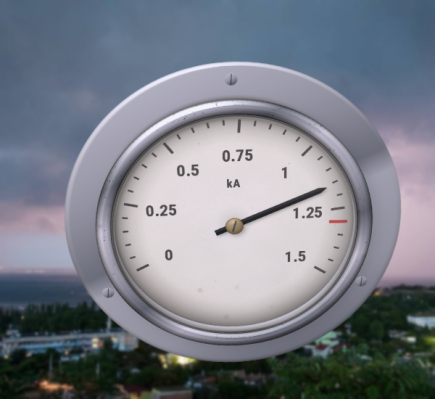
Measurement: 1.15 kA
